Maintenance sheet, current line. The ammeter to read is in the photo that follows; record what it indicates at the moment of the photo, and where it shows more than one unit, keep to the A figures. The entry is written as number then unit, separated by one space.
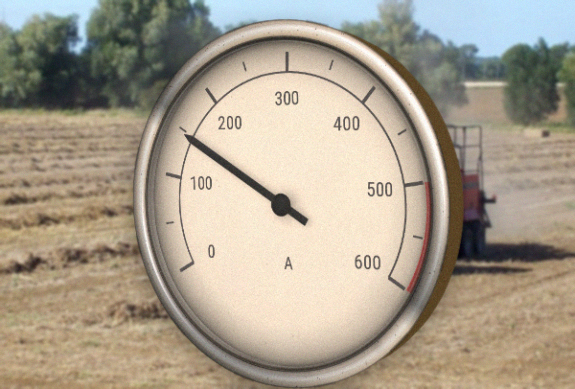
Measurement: 150 A
